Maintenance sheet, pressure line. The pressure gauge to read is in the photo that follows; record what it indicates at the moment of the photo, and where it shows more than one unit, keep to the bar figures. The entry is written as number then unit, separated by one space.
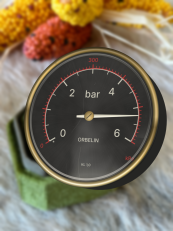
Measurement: 5.25 bar
